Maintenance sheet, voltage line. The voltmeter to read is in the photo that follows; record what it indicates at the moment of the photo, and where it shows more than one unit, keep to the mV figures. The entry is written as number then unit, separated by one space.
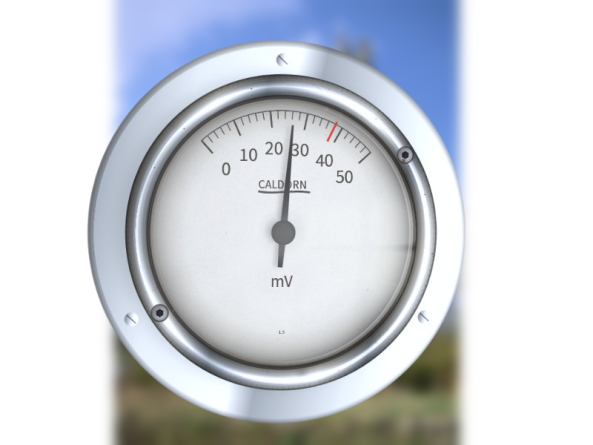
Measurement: 26 mV
